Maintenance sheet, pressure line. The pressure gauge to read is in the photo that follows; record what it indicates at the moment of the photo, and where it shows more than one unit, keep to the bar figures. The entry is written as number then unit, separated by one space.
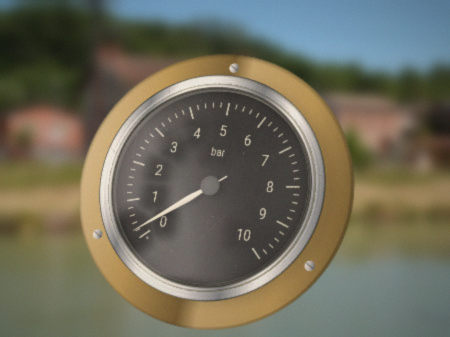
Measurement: 0.2 bar
